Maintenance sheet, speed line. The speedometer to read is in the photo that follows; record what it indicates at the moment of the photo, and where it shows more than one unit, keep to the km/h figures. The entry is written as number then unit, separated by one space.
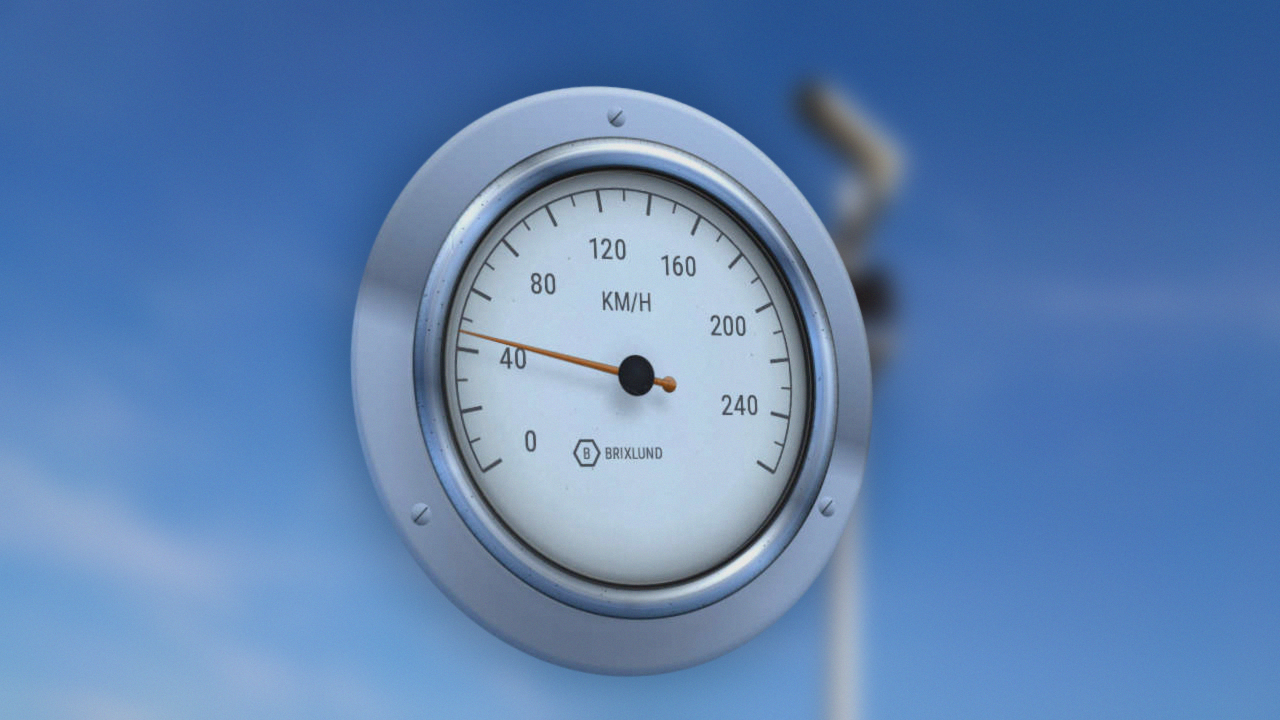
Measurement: 45 km/h
